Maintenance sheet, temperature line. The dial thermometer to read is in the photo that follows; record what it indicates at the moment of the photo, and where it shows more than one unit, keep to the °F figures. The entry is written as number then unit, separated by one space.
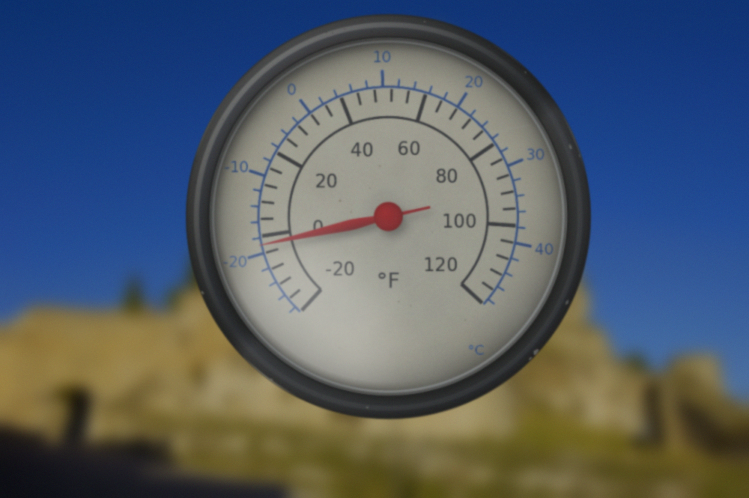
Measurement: -2 °F
